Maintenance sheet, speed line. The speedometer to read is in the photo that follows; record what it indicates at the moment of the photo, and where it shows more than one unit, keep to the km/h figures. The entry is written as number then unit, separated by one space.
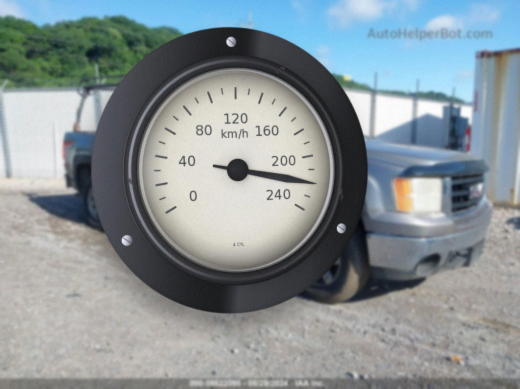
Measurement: 220 km/h
